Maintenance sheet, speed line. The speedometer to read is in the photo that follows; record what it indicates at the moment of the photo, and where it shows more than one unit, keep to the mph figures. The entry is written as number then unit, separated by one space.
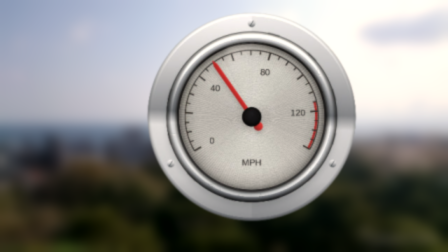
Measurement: 50 mph
